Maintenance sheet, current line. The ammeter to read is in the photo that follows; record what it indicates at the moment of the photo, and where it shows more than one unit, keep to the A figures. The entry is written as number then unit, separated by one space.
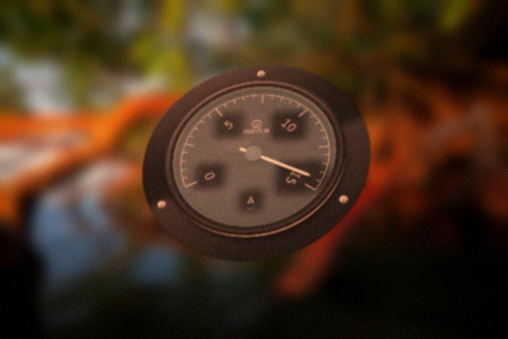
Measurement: 14.5 A
